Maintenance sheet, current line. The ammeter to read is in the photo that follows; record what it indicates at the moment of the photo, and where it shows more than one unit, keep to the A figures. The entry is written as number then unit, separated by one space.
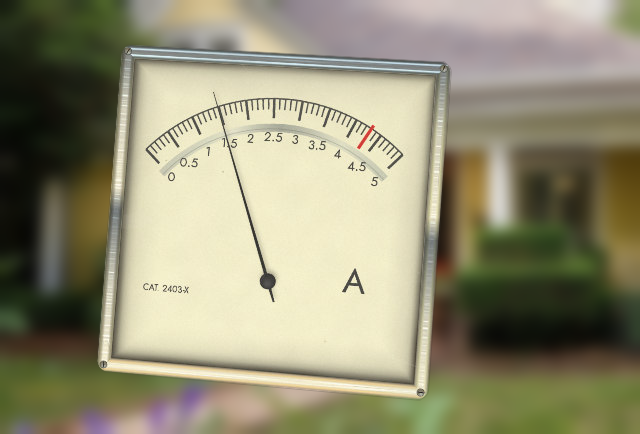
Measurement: 1.5 A
